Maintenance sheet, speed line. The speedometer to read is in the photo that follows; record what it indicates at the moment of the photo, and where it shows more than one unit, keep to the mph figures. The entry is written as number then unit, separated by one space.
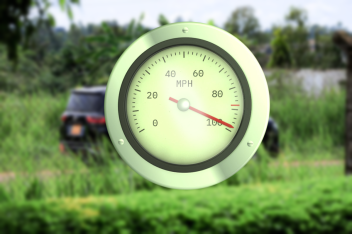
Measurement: 98 mph
